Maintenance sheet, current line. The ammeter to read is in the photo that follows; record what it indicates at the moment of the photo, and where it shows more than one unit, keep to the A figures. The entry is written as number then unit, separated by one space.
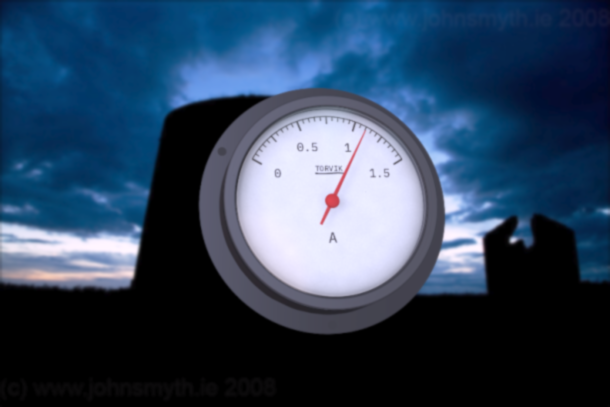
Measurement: 1.1 A
